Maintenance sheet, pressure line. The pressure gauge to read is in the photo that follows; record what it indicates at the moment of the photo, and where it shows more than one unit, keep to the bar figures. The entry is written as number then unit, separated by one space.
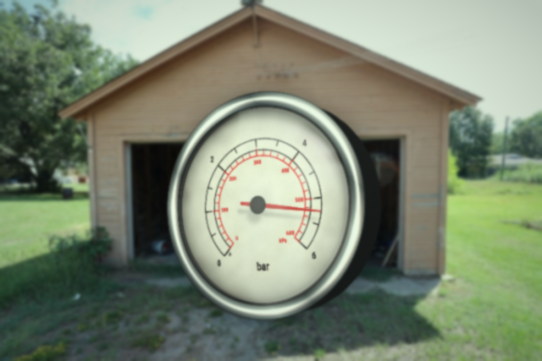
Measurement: 5.25 bar
